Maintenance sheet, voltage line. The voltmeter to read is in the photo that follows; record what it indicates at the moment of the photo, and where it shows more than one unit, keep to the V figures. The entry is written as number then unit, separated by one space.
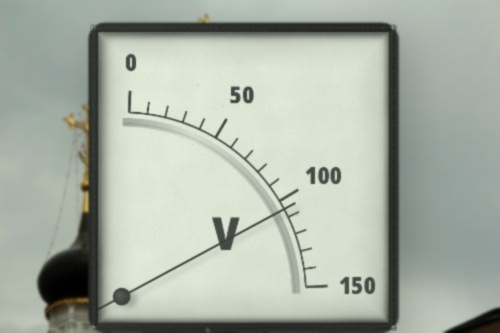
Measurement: 105 V
